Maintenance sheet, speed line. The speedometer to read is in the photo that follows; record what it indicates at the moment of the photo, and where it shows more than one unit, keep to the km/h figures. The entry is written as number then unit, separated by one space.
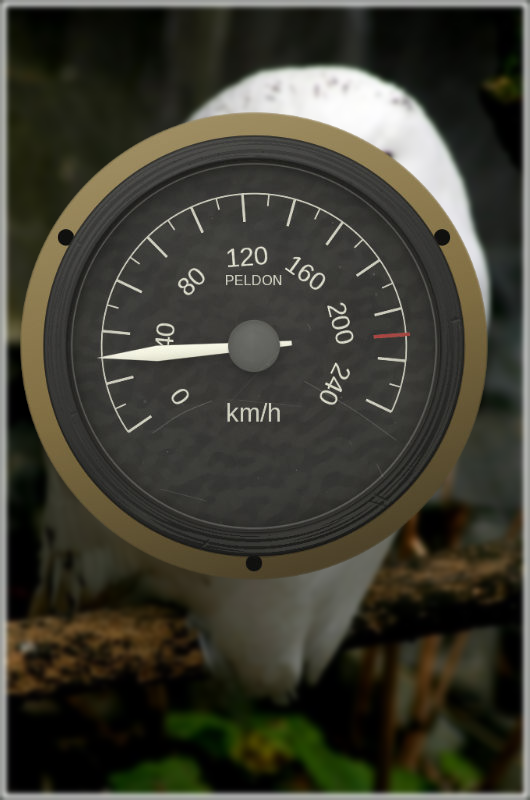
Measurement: 30 km/h
